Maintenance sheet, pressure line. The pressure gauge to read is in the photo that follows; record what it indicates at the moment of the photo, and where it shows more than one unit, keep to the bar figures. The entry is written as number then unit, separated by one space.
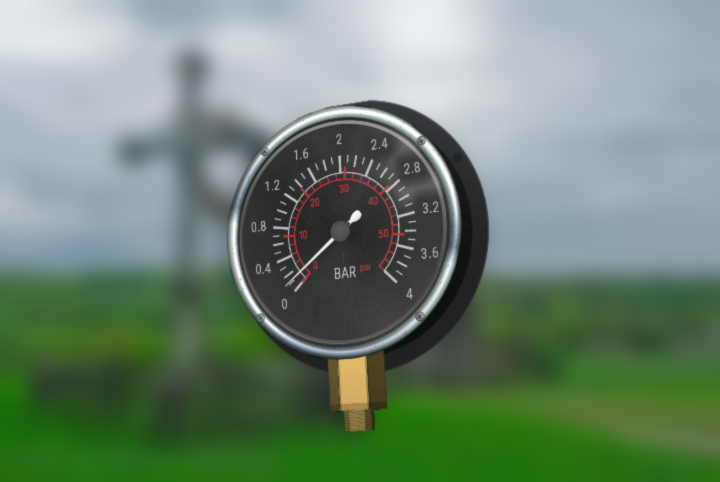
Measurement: 0.1 bar
